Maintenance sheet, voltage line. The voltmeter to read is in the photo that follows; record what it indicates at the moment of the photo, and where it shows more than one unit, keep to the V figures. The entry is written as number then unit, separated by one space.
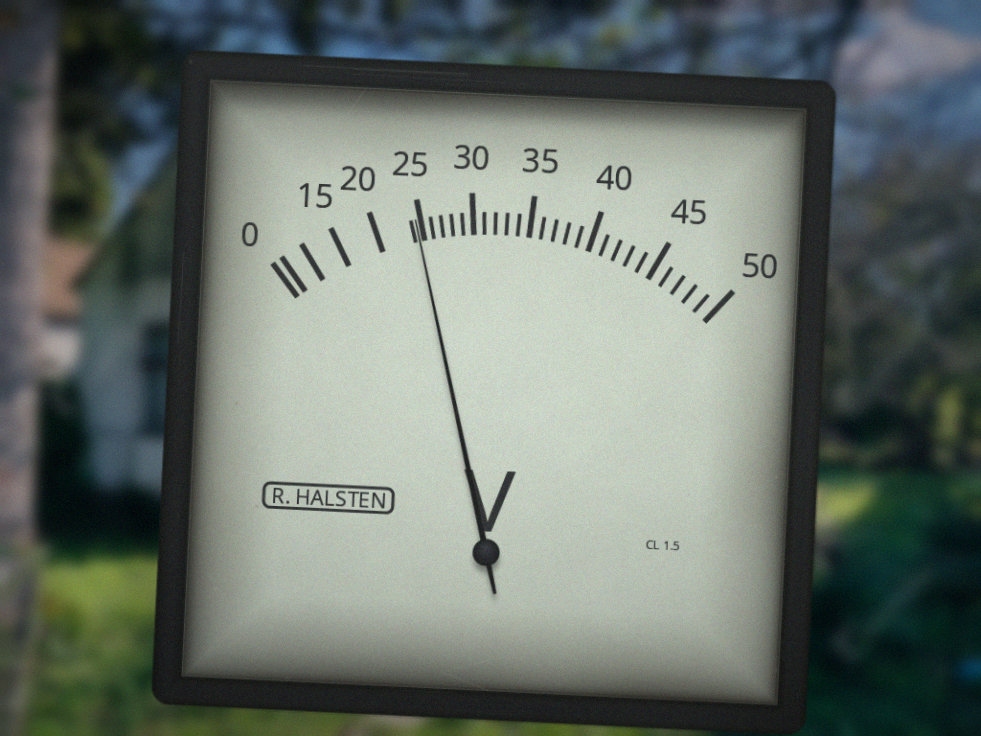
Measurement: 24.5 V
